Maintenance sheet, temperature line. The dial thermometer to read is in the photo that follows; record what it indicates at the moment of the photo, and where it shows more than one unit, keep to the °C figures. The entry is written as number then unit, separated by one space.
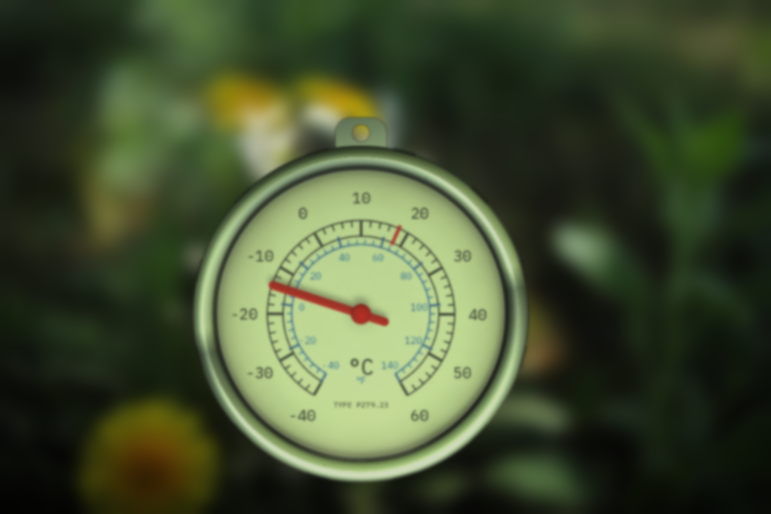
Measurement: -14 °C
